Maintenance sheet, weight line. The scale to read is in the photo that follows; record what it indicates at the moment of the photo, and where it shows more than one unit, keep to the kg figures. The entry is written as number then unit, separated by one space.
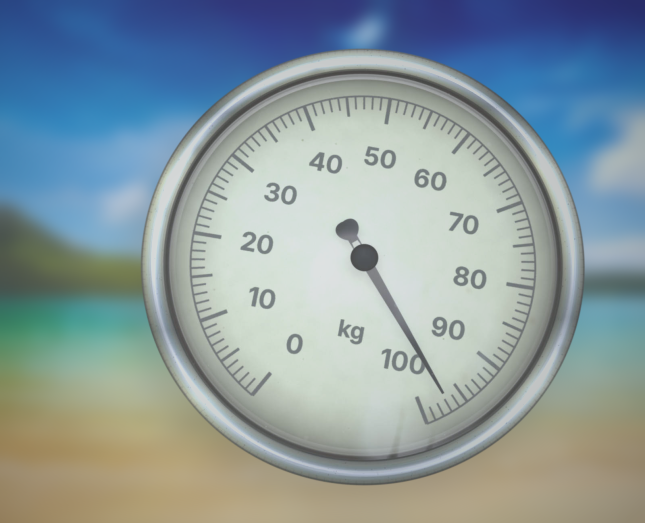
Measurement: 97 kg
